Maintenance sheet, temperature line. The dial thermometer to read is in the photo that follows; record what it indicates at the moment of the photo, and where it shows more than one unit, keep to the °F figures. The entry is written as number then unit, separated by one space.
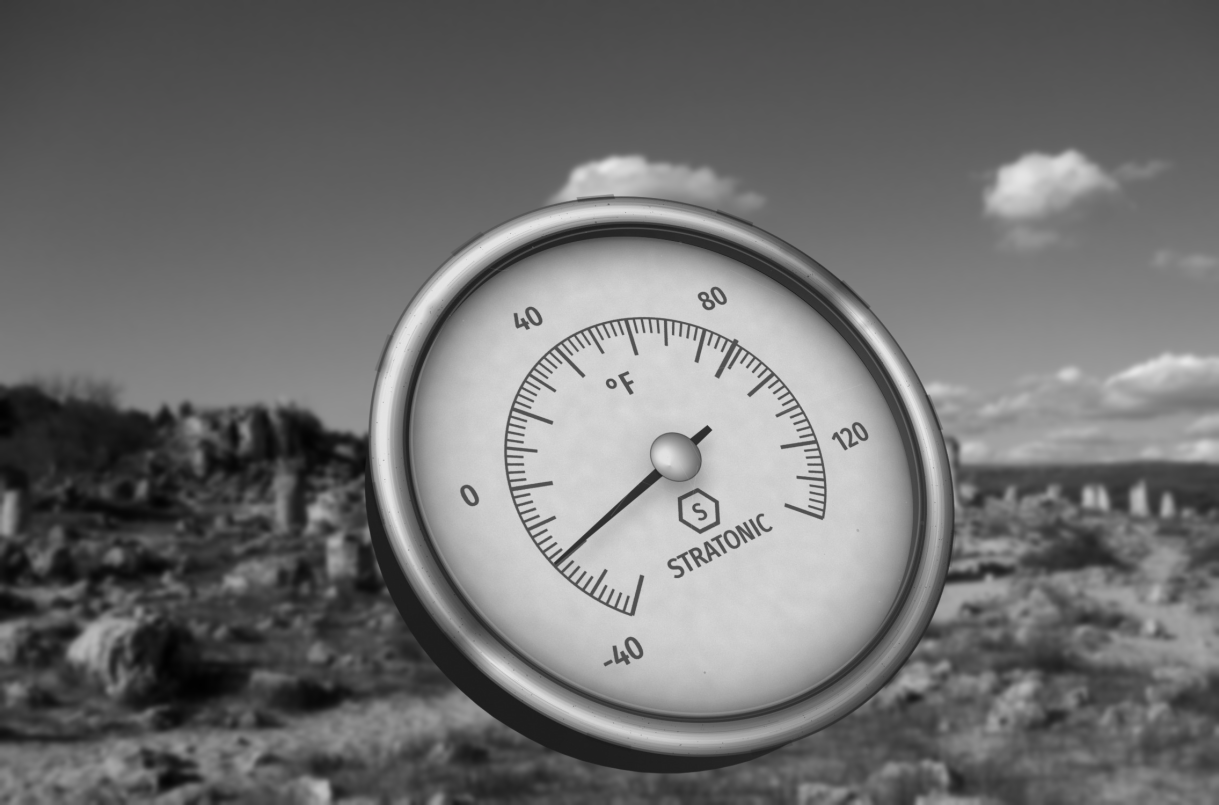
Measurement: -20 °F
